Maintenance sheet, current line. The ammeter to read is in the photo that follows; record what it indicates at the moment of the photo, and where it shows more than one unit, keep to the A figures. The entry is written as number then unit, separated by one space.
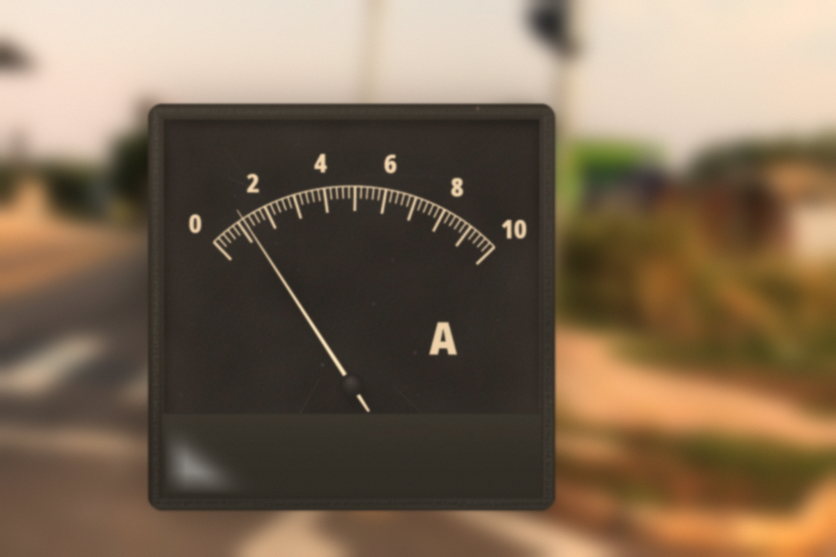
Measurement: 1.2 A
